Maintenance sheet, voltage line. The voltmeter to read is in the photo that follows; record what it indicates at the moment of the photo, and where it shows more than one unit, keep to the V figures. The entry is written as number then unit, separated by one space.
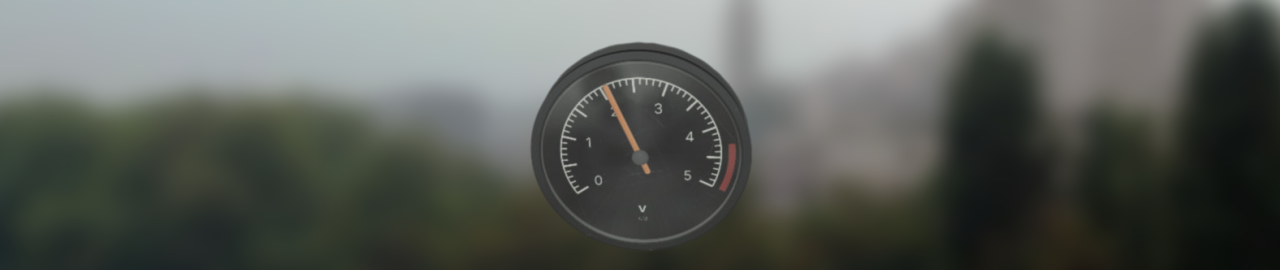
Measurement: 2.1 V
